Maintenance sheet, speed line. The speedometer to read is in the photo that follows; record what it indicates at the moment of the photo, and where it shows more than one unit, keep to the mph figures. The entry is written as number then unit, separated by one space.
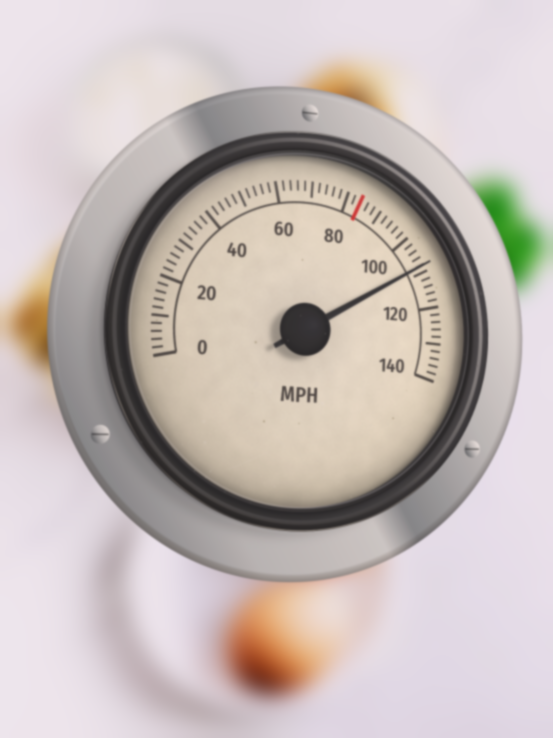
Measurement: 108 mph
